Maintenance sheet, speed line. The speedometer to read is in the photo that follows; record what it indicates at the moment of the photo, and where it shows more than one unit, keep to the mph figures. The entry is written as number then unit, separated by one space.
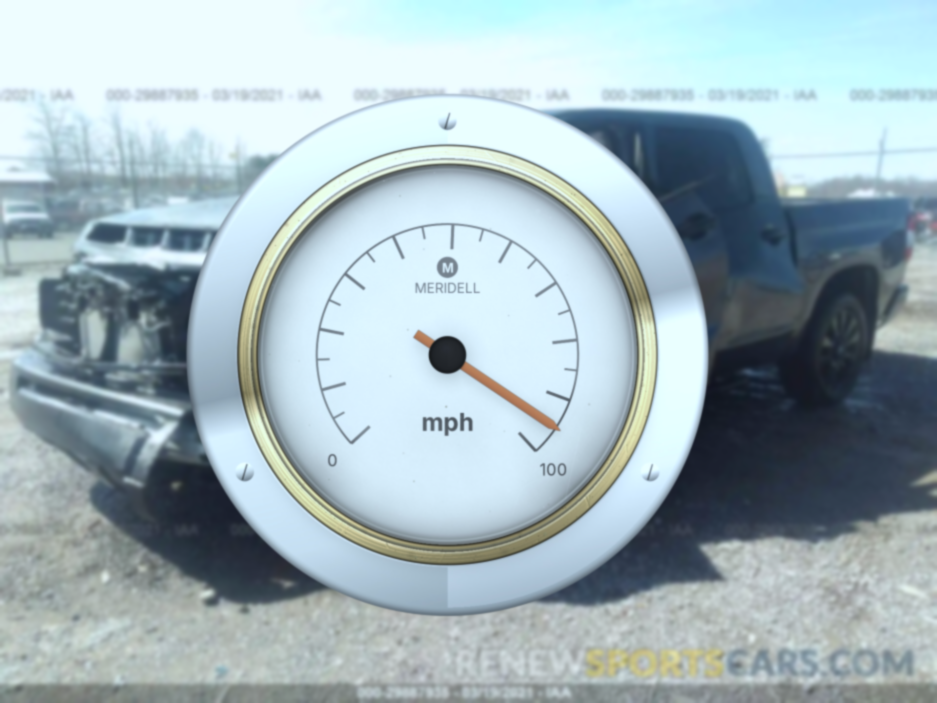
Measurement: 95 mph
